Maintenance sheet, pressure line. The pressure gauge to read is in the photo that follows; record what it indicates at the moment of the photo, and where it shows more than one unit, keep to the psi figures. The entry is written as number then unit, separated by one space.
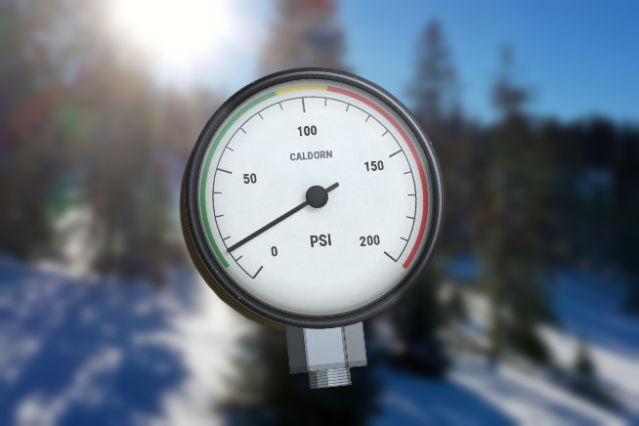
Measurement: 15 psi
